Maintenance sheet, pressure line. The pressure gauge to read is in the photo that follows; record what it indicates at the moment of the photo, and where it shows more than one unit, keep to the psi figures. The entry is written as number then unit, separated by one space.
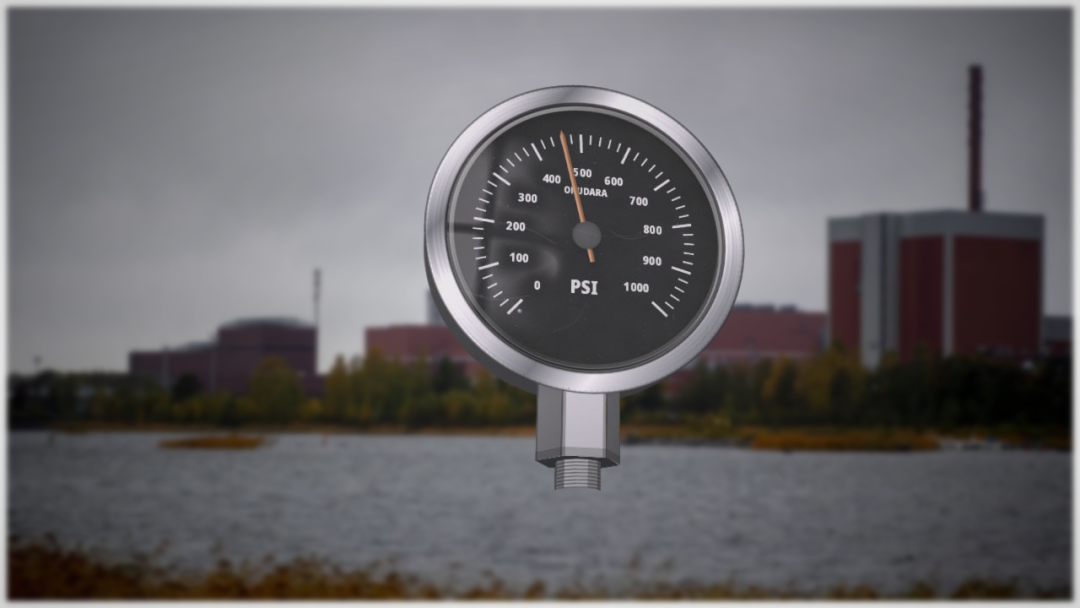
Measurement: 460 psi
